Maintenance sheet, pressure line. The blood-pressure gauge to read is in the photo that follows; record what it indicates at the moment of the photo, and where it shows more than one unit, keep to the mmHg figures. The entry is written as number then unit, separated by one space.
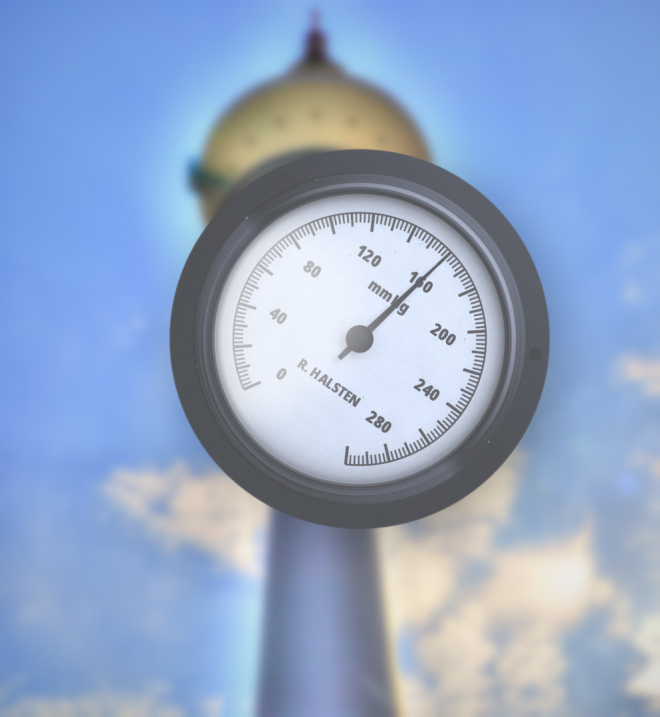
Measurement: 160 mmHg
